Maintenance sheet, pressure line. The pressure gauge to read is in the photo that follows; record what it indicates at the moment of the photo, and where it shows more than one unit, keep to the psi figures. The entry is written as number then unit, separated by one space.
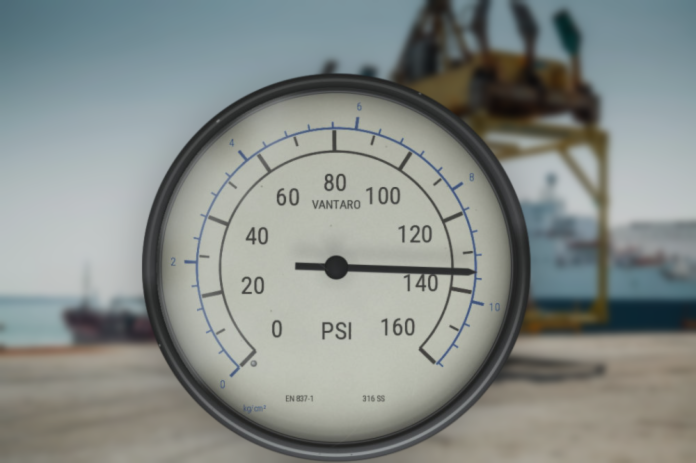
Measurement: 135 psi
